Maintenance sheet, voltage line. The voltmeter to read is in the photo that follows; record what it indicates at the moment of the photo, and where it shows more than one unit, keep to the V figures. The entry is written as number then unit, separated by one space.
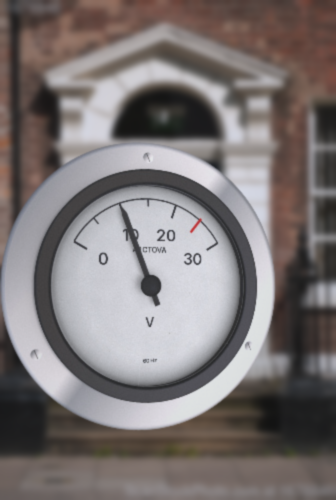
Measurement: 10 V
